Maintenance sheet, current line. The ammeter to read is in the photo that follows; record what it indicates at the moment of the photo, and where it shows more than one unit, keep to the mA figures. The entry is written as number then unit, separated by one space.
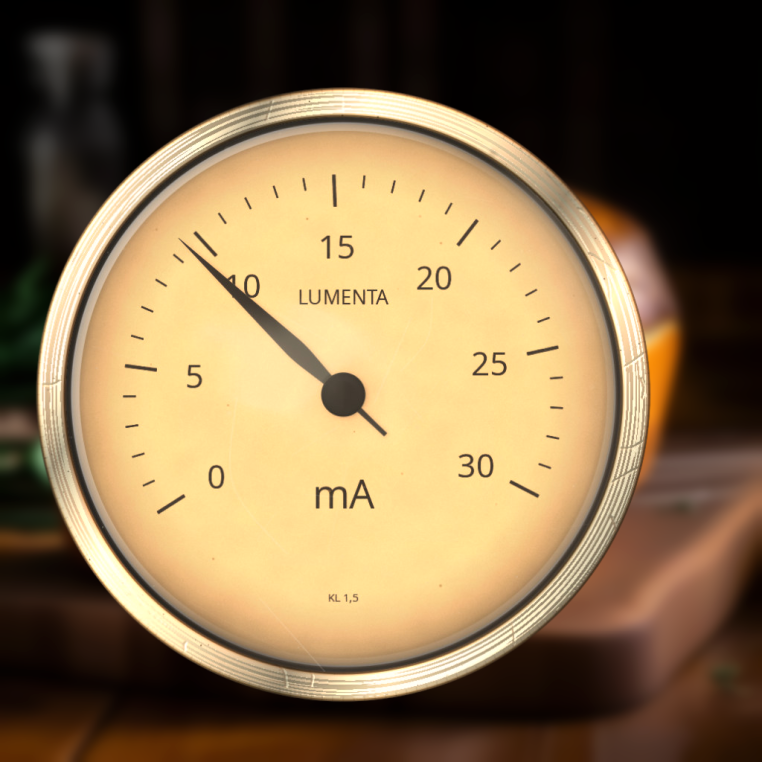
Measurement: 9.5 mA
